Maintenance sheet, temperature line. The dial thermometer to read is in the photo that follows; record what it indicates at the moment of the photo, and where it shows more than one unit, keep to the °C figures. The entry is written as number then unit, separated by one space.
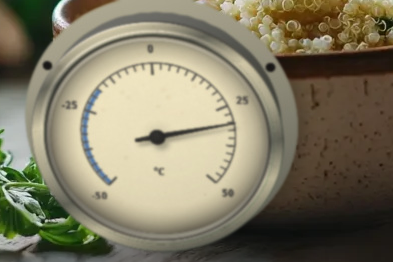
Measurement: 30 °C
